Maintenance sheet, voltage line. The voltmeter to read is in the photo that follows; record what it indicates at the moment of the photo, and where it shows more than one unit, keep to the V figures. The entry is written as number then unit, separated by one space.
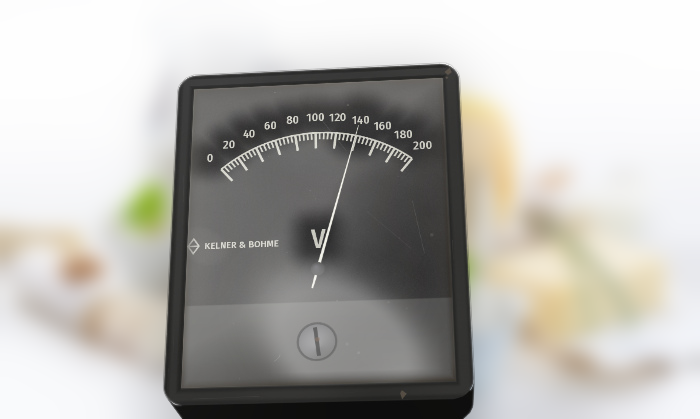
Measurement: 140 V
